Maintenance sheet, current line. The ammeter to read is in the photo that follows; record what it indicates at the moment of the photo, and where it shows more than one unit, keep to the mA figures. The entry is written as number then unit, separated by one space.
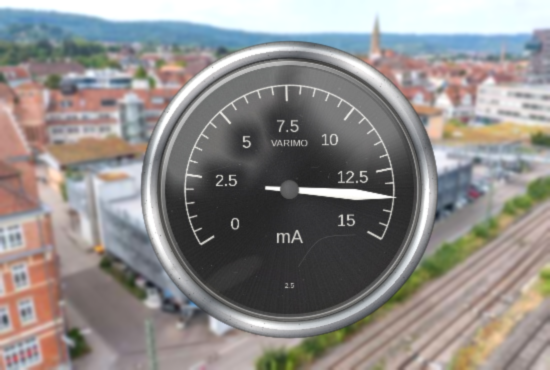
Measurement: 13.5 mA
